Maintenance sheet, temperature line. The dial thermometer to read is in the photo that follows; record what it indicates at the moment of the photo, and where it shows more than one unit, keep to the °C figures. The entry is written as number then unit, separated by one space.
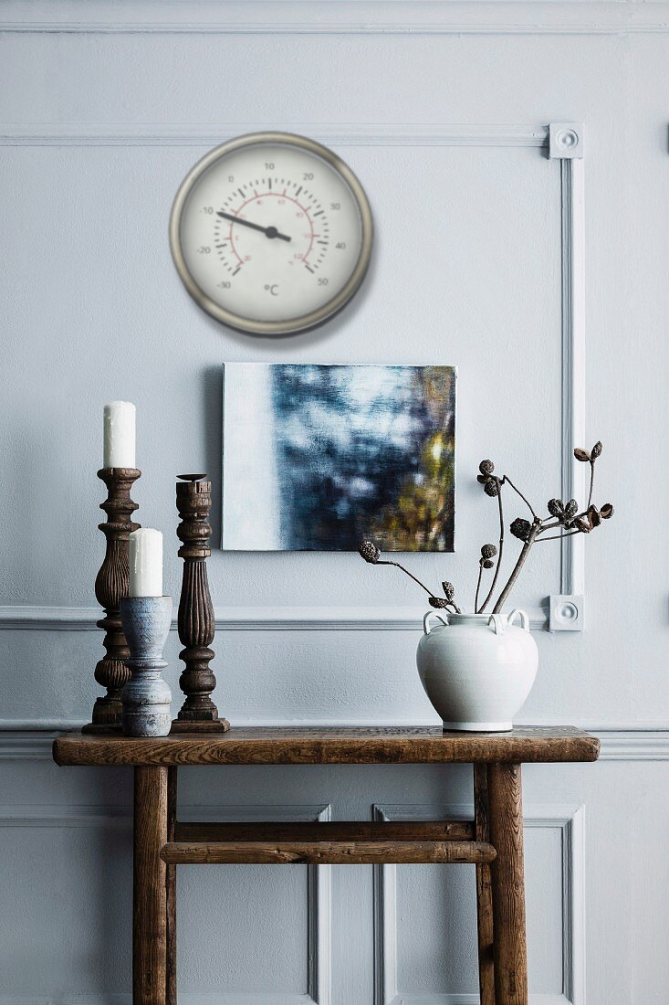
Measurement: -10 °C
